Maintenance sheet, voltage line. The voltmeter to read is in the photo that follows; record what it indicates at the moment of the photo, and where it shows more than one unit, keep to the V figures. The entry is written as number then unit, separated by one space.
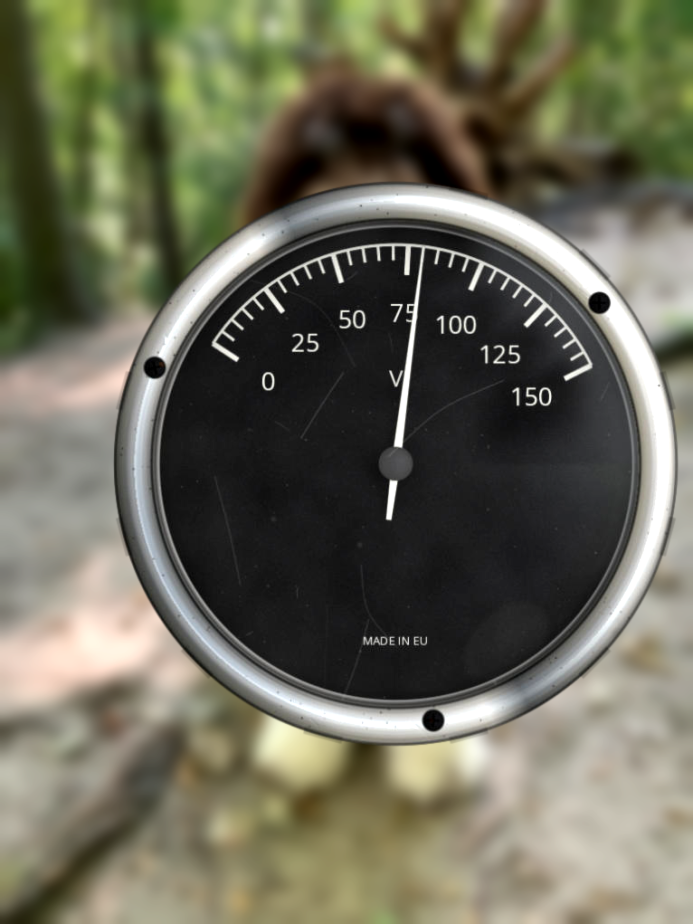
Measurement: 80 V
